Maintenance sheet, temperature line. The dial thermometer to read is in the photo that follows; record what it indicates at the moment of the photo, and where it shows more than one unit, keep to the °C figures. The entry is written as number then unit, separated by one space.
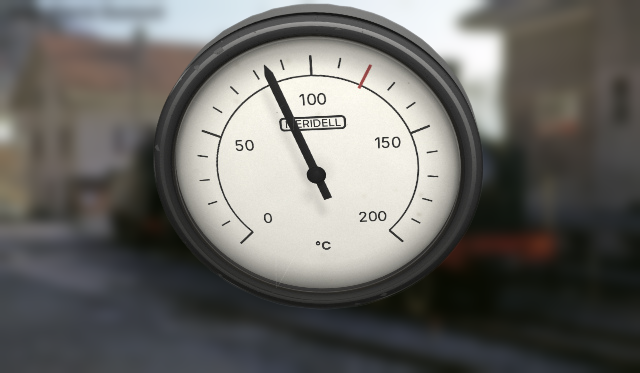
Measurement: 85 °C
